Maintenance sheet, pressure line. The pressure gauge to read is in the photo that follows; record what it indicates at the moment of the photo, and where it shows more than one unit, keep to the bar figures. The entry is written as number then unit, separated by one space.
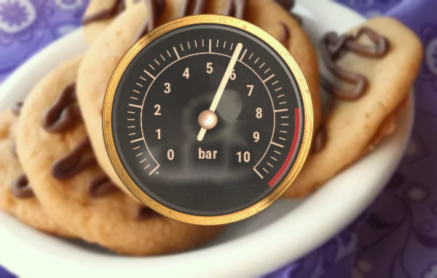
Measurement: 5.8 bar
